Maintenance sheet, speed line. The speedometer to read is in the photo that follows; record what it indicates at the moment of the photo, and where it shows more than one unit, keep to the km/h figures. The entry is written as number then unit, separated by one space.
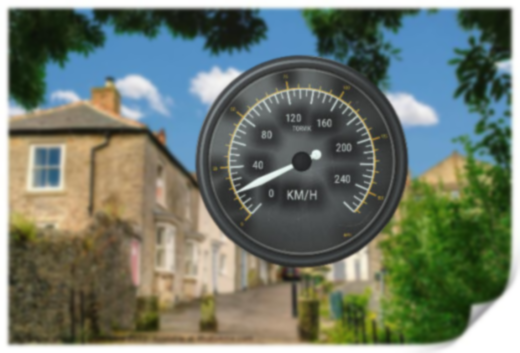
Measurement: 20 km/h
